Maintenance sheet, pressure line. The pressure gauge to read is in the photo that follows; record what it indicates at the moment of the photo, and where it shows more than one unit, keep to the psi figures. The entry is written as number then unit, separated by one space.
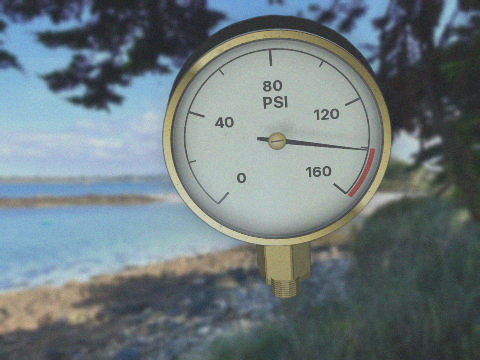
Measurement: 140 psi
